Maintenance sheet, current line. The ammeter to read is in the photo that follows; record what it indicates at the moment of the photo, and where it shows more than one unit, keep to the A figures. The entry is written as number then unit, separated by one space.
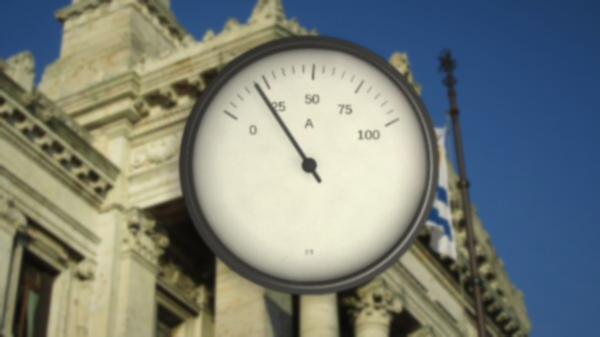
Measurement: 20 A
